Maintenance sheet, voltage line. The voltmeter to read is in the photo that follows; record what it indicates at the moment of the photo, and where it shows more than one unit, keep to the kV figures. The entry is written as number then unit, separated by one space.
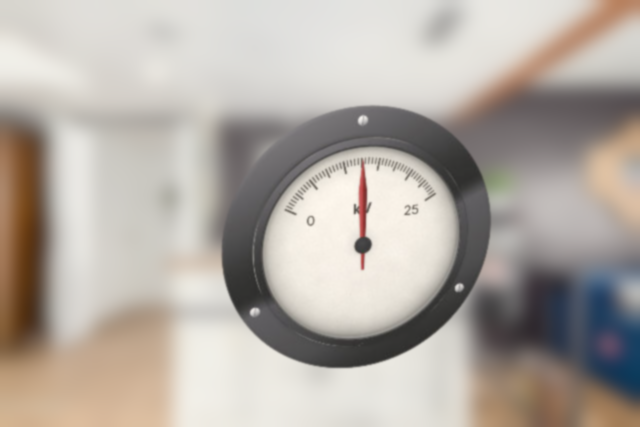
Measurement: 12.5 kV
